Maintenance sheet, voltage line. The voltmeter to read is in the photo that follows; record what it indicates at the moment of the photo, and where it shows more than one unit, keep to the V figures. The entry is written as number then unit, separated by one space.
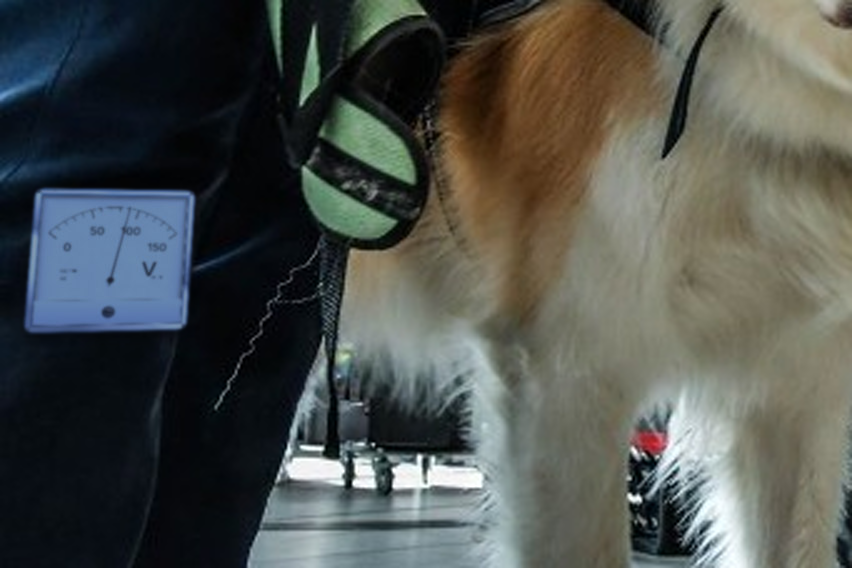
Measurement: 90 V
